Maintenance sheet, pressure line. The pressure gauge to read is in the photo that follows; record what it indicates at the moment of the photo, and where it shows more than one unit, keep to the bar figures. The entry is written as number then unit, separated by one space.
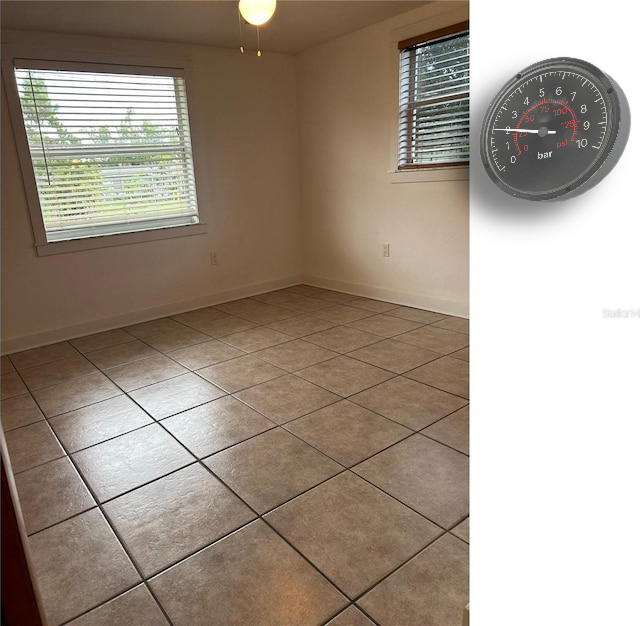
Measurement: 2 bar
